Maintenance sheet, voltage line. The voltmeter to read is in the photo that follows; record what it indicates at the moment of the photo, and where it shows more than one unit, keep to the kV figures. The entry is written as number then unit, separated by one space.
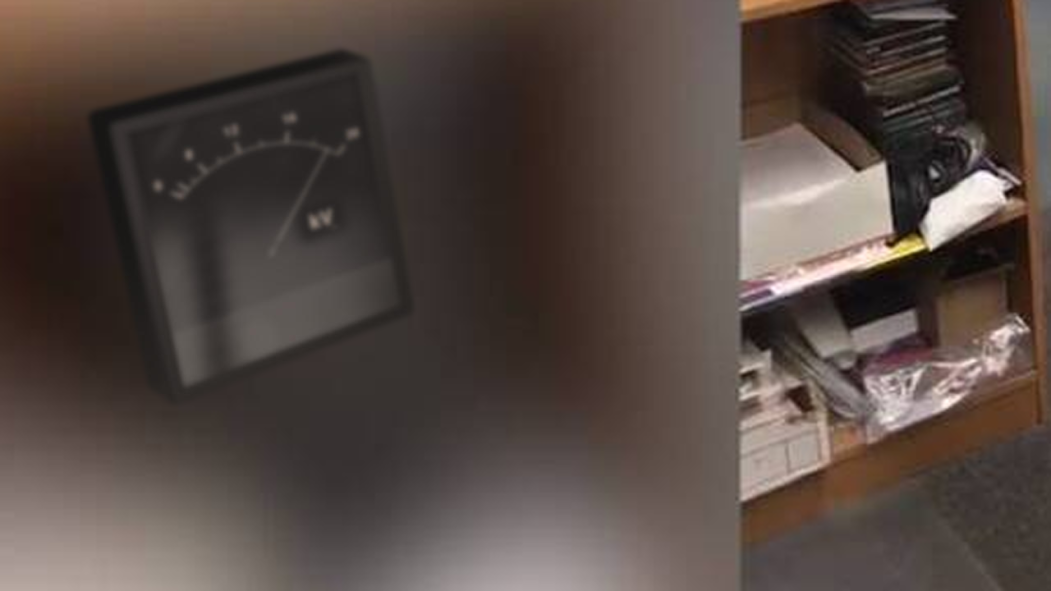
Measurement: 19 kV
